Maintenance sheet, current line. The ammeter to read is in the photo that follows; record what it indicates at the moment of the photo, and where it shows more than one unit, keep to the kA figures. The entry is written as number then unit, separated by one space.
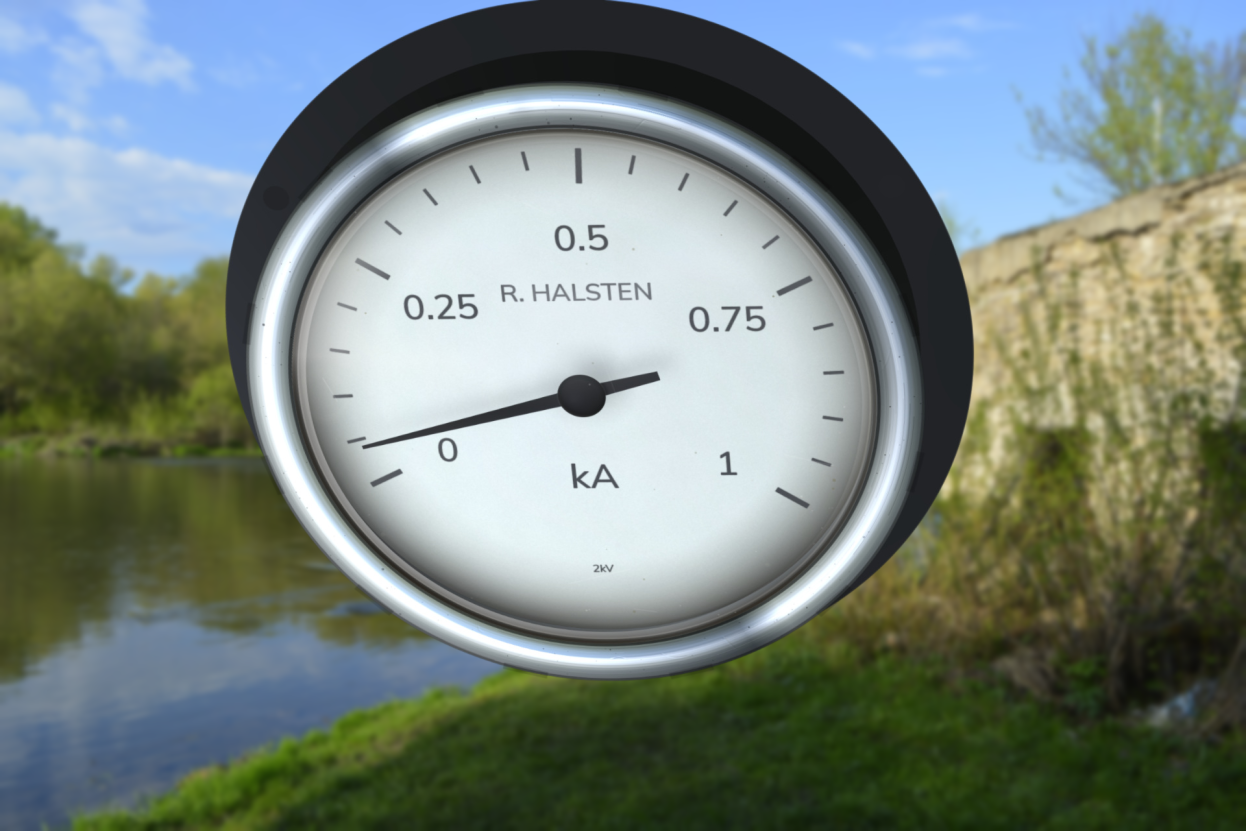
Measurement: 0.05 kA
